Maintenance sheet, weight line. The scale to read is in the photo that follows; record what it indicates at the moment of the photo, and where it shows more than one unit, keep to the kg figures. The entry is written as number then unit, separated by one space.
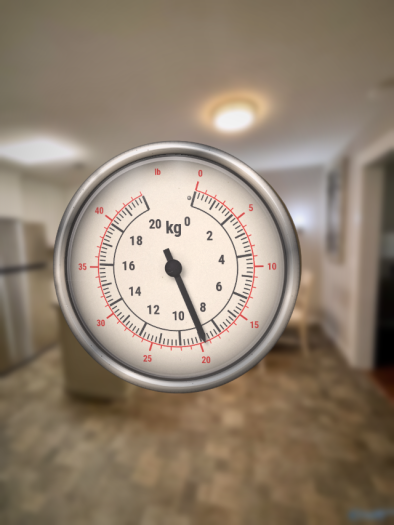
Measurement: 8.8 kg
